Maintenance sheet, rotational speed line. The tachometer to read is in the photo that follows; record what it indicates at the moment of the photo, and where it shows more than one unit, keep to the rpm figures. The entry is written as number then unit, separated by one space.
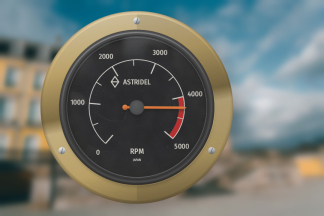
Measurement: 4250 rpm
